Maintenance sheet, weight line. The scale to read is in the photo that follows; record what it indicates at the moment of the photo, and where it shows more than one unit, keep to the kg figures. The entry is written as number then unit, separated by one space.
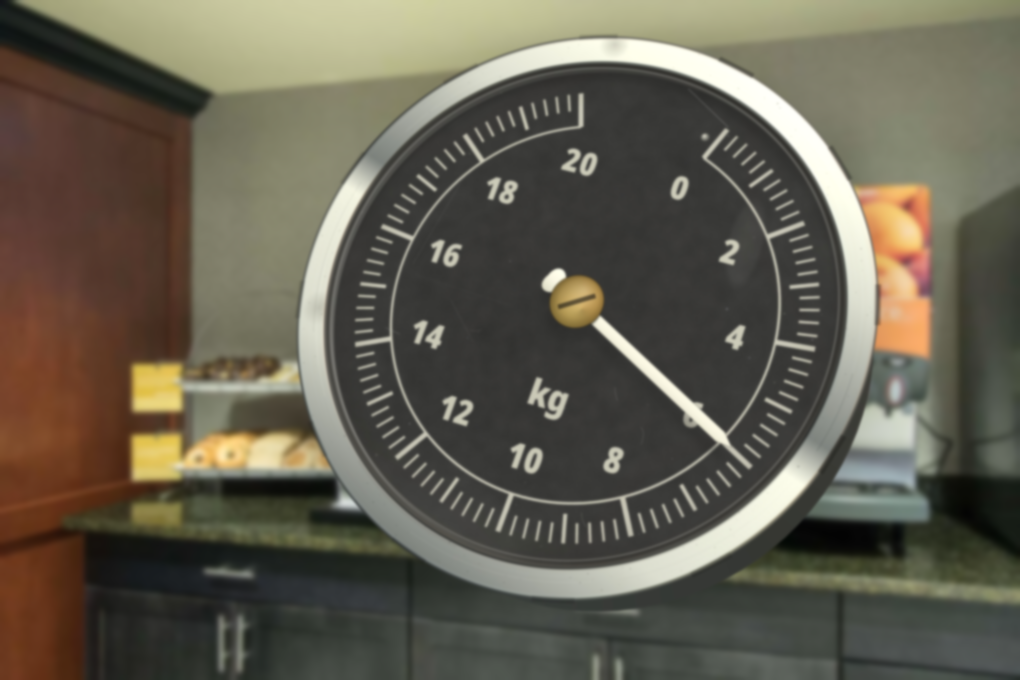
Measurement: 6 kg
